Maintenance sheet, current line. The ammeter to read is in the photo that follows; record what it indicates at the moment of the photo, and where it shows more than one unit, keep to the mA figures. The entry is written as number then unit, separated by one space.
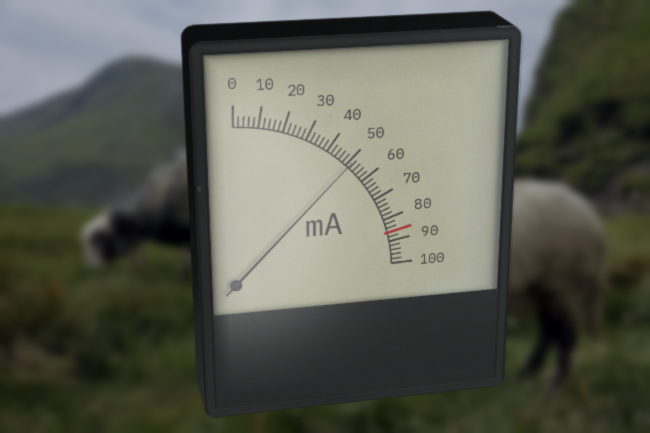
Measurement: 50 mA
